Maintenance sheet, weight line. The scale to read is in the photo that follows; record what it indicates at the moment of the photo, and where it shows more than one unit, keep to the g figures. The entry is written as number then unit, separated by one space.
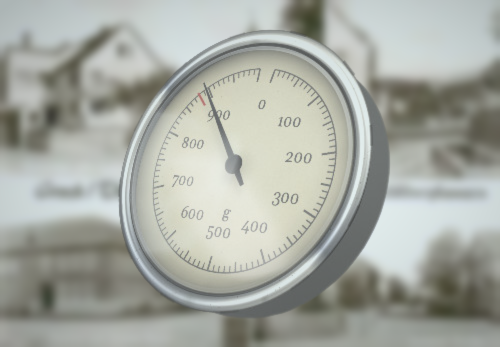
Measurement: 900 g
